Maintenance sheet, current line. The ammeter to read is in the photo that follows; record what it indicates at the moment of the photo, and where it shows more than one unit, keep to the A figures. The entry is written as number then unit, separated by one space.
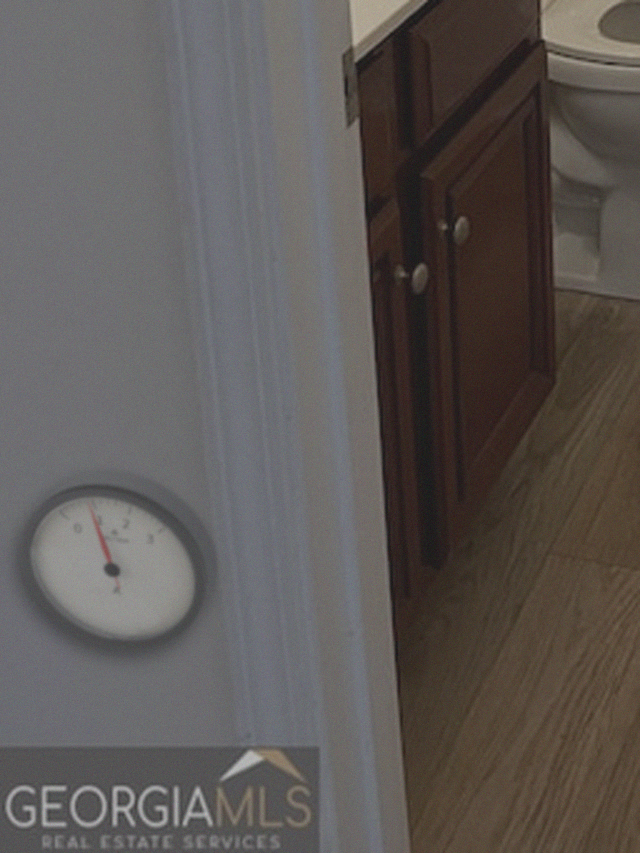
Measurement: 1 A
